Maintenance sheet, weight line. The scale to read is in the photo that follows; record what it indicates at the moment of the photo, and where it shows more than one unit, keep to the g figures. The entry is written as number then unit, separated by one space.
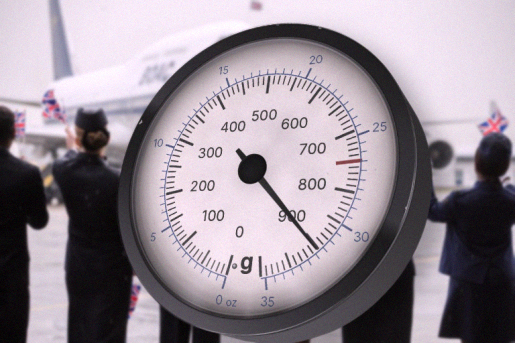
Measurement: 900 g
